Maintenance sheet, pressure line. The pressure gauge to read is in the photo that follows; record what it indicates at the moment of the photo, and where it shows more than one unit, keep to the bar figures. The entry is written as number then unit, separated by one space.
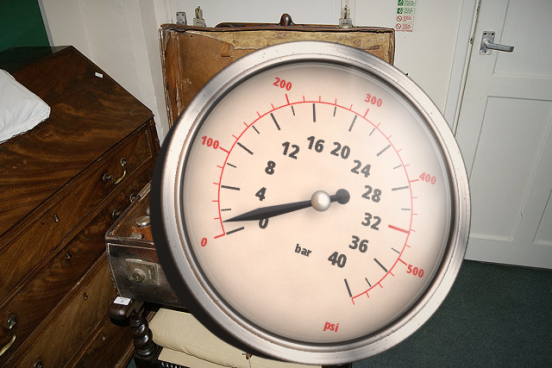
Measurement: 1 bar
